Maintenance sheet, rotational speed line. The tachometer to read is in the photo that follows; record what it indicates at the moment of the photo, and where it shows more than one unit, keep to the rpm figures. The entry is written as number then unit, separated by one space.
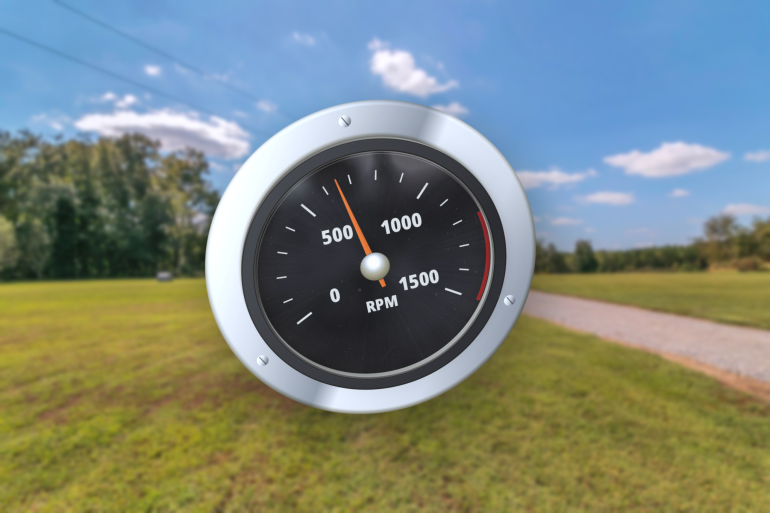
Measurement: 650 rpm
